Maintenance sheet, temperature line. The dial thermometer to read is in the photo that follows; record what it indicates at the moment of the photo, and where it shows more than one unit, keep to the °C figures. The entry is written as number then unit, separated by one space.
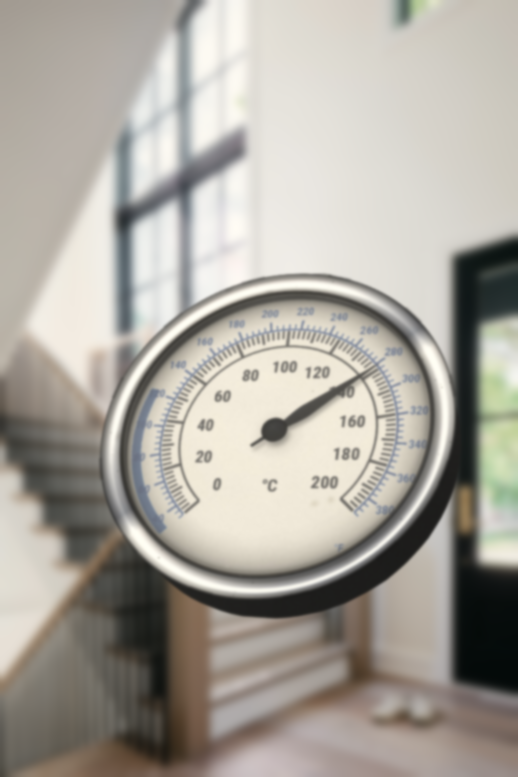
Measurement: 140 °C
